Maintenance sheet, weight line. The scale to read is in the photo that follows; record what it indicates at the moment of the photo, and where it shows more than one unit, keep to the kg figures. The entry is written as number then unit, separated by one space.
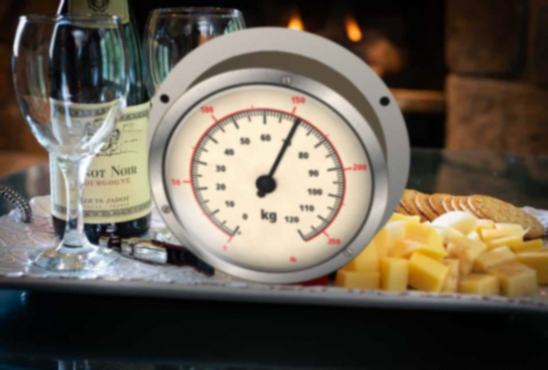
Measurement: 70 kg
